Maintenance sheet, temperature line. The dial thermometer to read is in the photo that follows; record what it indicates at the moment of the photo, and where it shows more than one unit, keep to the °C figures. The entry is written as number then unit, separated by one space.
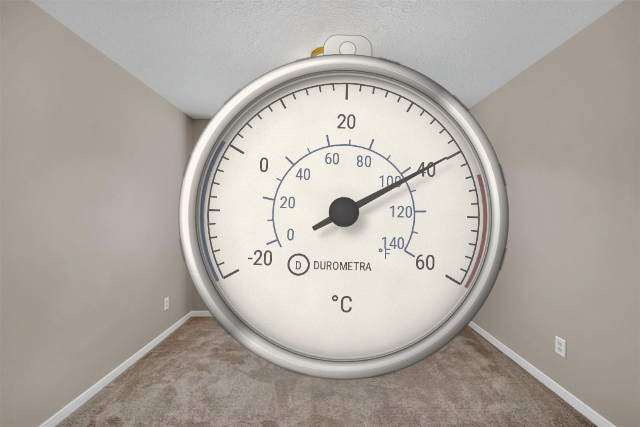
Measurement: 40 °C
